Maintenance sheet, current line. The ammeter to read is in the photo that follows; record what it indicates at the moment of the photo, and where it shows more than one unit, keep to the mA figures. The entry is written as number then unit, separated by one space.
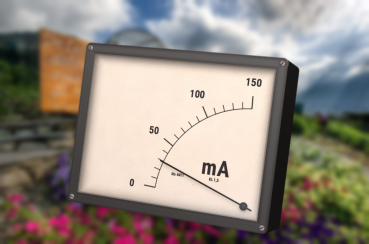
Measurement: 30 mA
